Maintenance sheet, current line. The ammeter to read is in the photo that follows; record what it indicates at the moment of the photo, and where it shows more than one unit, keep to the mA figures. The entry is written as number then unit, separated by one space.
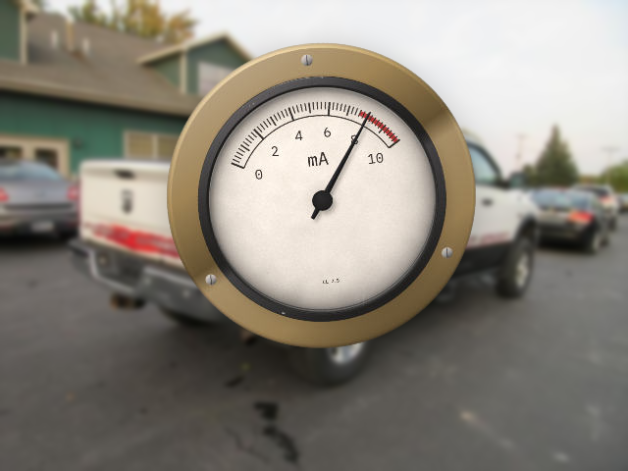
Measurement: 8 mA
